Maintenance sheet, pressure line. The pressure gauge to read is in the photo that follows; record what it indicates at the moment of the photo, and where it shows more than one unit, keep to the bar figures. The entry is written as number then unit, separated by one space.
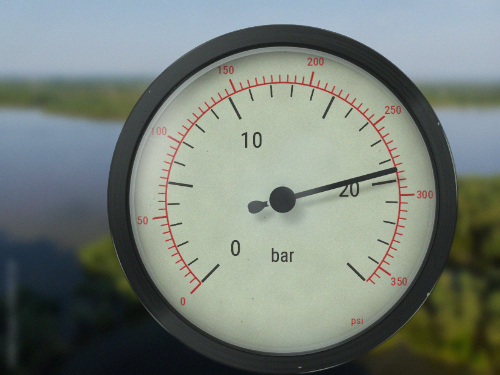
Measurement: 19.5 bar
